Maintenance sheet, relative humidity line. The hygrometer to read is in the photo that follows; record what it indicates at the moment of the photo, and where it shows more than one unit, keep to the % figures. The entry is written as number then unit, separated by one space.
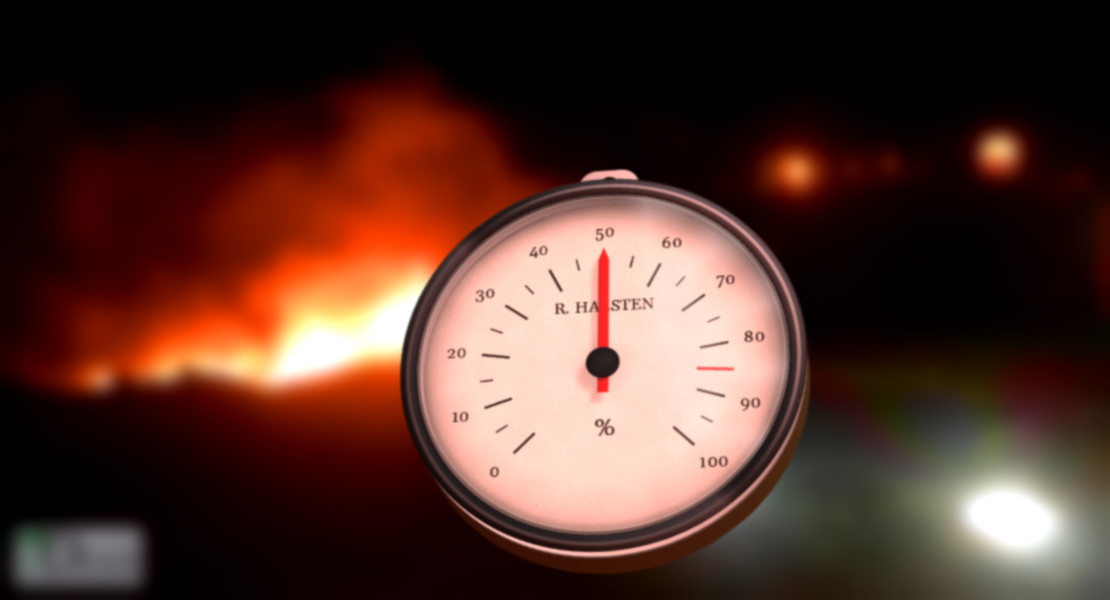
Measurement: 50 %
